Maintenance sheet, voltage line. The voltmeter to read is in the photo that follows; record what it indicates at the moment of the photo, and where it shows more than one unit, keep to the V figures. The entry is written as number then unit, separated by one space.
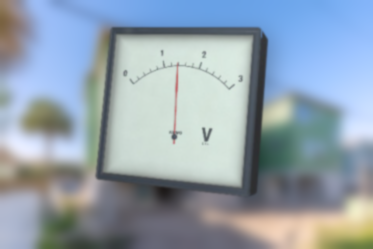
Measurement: 1.4 V
